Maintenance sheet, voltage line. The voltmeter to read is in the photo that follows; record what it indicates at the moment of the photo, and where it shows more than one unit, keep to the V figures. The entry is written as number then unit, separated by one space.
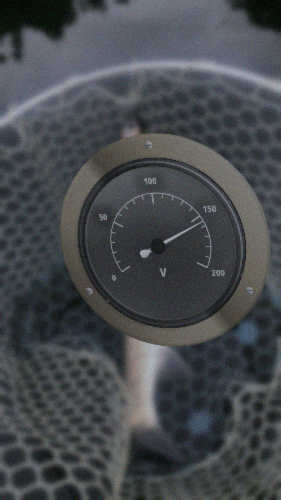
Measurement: 155 V
